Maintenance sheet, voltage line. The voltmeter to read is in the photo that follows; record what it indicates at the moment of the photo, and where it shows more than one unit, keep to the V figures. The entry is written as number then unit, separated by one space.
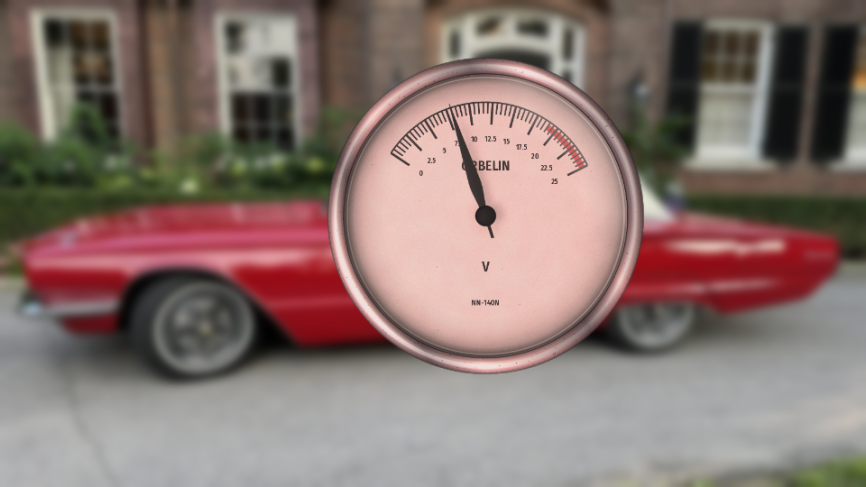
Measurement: 8 V
